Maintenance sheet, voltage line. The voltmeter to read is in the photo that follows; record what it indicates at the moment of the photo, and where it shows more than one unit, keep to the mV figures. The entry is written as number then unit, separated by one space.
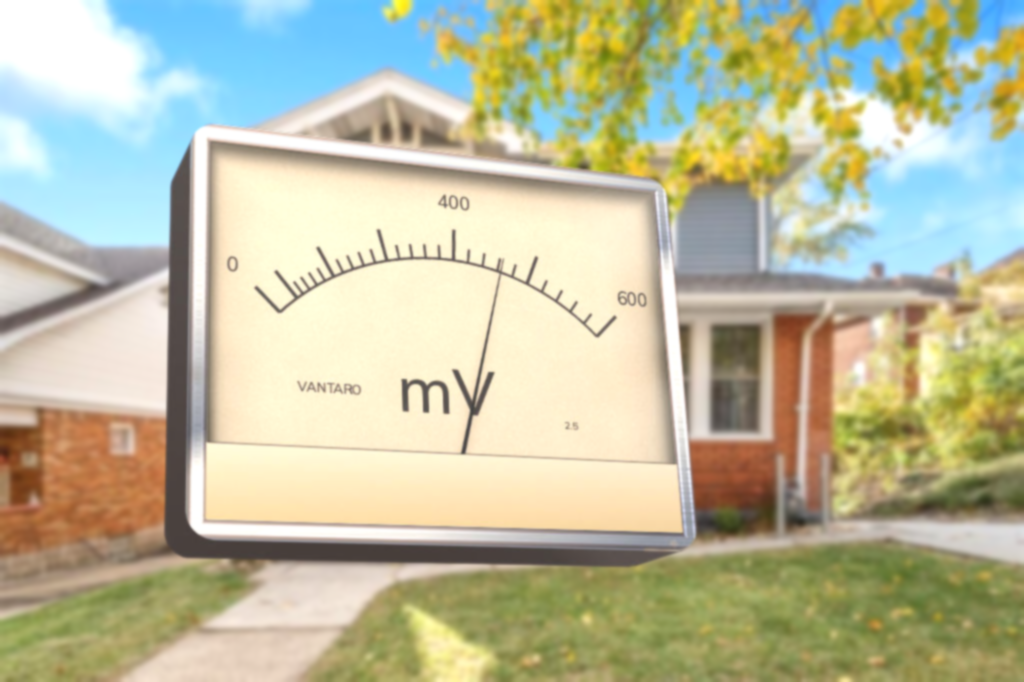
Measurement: 460 mV
